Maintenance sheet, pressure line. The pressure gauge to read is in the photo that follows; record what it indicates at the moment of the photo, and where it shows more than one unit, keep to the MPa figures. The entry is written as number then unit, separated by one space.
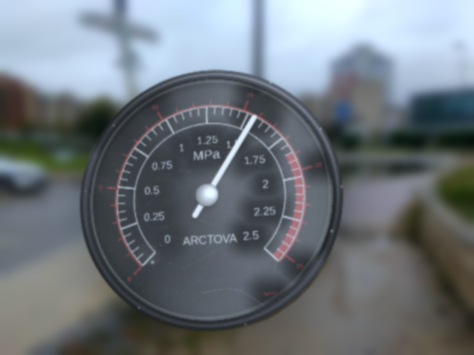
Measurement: 1.55 MPa
